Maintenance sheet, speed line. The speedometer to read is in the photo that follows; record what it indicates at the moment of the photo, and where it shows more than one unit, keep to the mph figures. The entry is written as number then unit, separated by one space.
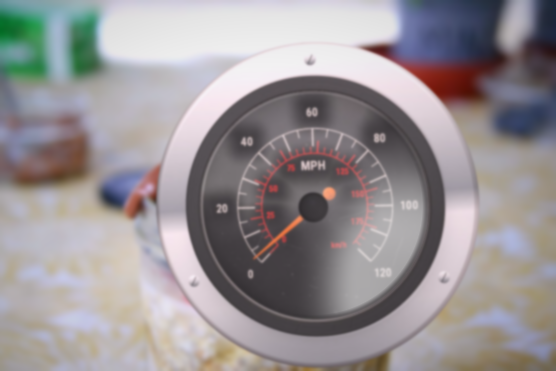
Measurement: 2.5 mph
